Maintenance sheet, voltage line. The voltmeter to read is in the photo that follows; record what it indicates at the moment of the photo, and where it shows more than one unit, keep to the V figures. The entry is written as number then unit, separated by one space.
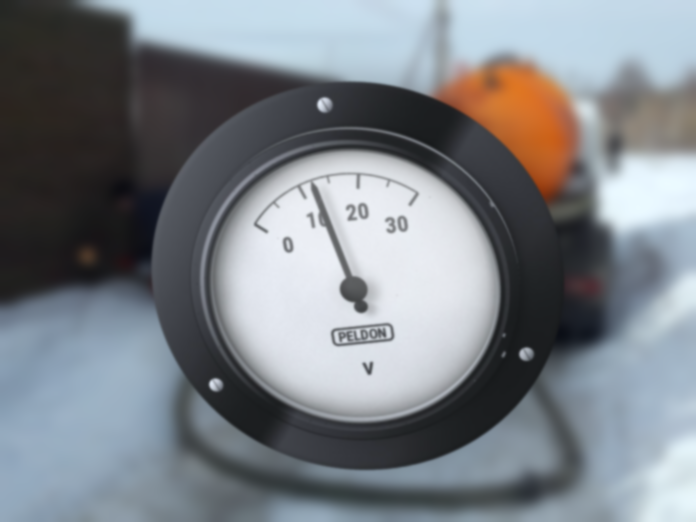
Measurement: 12.5 V
